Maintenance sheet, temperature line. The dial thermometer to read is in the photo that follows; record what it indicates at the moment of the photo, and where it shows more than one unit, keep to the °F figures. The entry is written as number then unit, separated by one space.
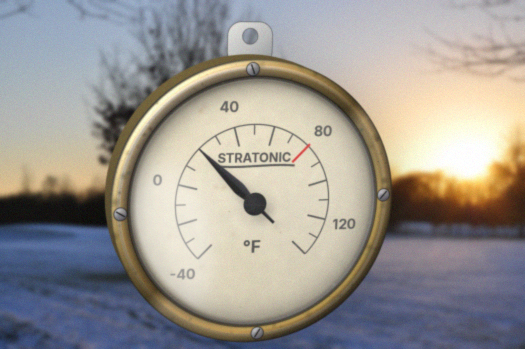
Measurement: 20 °F
